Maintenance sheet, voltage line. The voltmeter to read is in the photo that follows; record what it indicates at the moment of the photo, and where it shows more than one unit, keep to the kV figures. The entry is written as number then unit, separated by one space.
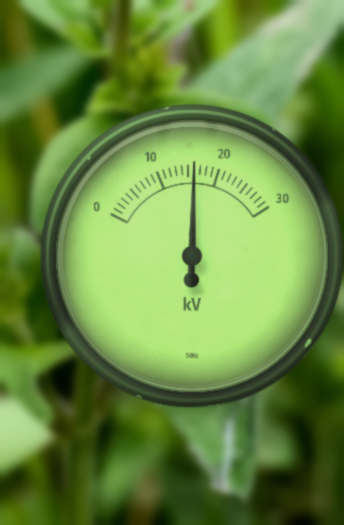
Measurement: 16 kV
